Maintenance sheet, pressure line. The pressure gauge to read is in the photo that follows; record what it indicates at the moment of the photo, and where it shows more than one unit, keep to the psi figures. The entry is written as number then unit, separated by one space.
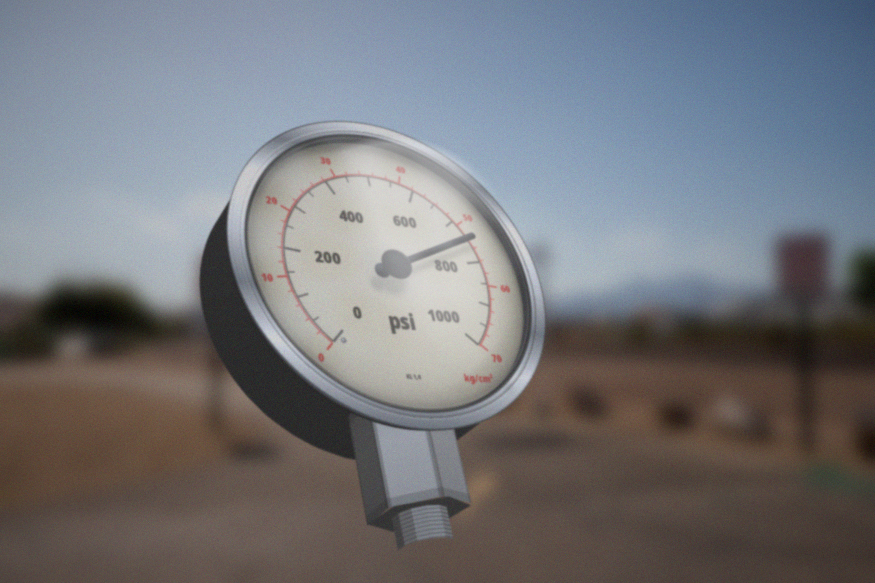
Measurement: 750 psi
